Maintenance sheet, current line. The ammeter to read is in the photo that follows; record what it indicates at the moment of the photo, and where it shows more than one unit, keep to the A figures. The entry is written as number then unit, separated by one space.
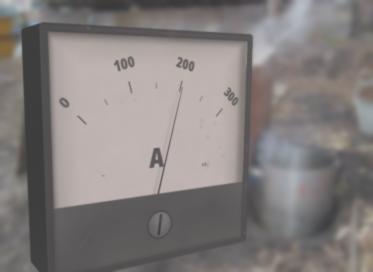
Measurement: 200 A
